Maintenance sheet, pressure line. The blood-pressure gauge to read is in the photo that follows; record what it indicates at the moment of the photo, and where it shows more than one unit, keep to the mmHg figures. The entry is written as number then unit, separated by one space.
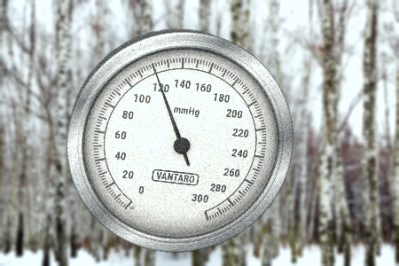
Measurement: 120 mmHg
